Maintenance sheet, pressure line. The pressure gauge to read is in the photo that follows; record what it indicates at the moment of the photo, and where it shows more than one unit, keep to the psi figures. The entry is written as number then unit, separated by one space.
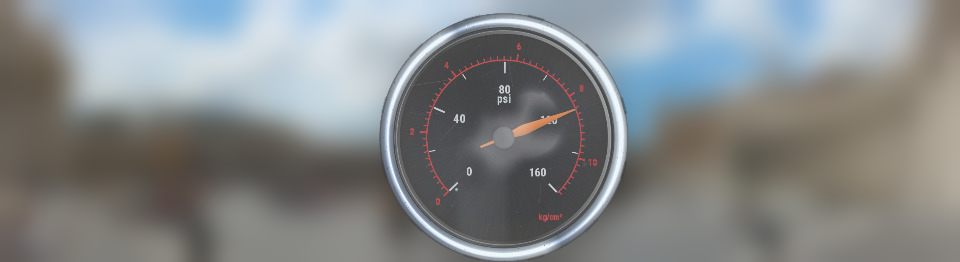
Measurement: 120 psi
